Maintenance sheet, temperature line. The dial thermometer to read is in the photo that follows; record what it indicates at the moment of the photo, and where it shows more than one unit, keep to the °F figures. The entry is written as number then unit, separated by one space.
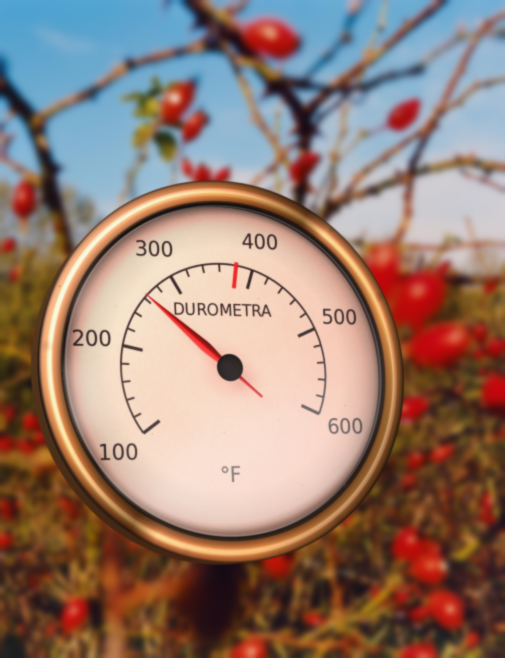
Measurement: 260 °F
